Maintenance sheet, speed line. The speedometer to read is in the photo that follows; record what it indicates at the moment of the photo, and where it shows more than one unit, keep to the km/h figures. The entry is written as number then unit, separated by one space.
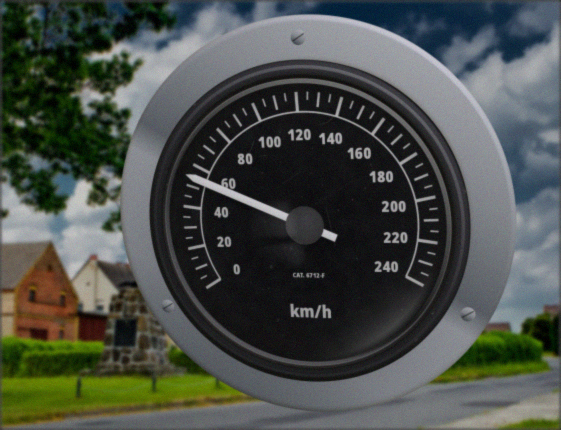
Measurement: 55 km/h
